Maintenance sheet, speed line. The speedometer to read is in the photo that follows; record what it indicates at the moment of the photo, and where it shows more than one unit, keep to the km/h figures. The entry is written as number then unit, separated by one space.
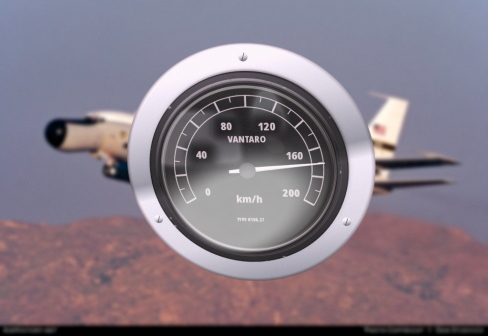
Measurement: 170 km/h
